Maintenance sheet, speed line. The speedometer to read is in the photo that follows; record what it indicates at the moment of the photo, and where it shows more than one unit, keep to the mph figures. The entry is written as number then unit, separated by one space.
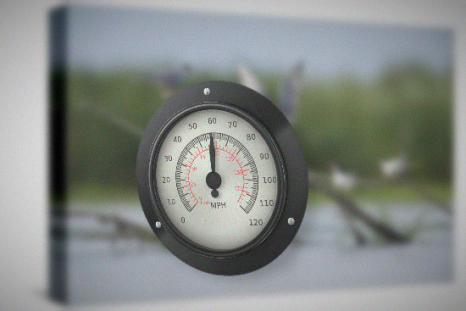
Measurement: 60 mph
